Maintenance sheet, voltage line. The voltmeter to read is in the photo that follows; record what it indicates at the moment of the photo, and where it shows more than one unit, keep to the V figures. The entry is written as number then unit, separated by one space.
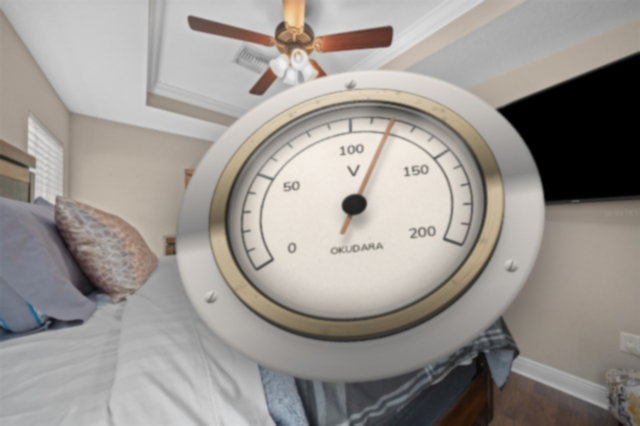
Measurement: 120 V
